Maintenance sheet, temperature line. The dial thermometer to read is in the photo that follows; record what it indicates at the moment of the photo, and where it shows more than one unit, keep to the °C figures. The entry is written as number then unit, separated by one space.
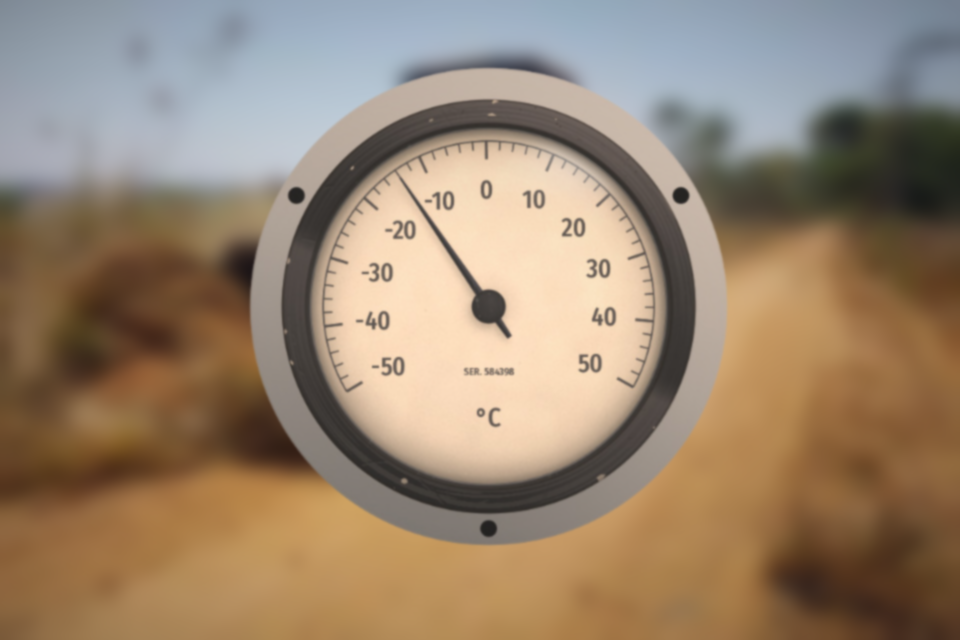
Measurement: -14 °C
